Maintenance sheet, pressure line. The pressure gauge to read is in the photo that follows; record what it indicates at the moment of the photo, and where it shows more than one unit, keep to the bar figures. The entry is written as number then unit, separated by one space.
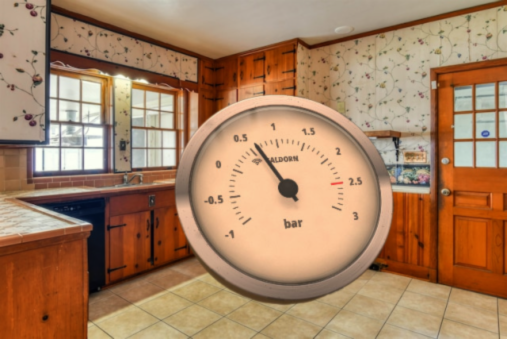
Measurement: 0.6 bar
